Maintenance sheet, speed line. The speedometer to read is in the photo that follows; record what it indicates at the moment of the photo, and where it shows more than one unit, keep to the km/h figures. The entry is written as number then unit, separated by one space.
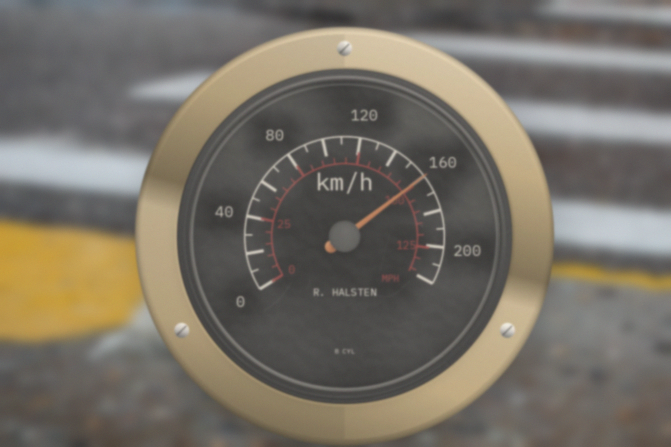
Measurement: 160 km/h
